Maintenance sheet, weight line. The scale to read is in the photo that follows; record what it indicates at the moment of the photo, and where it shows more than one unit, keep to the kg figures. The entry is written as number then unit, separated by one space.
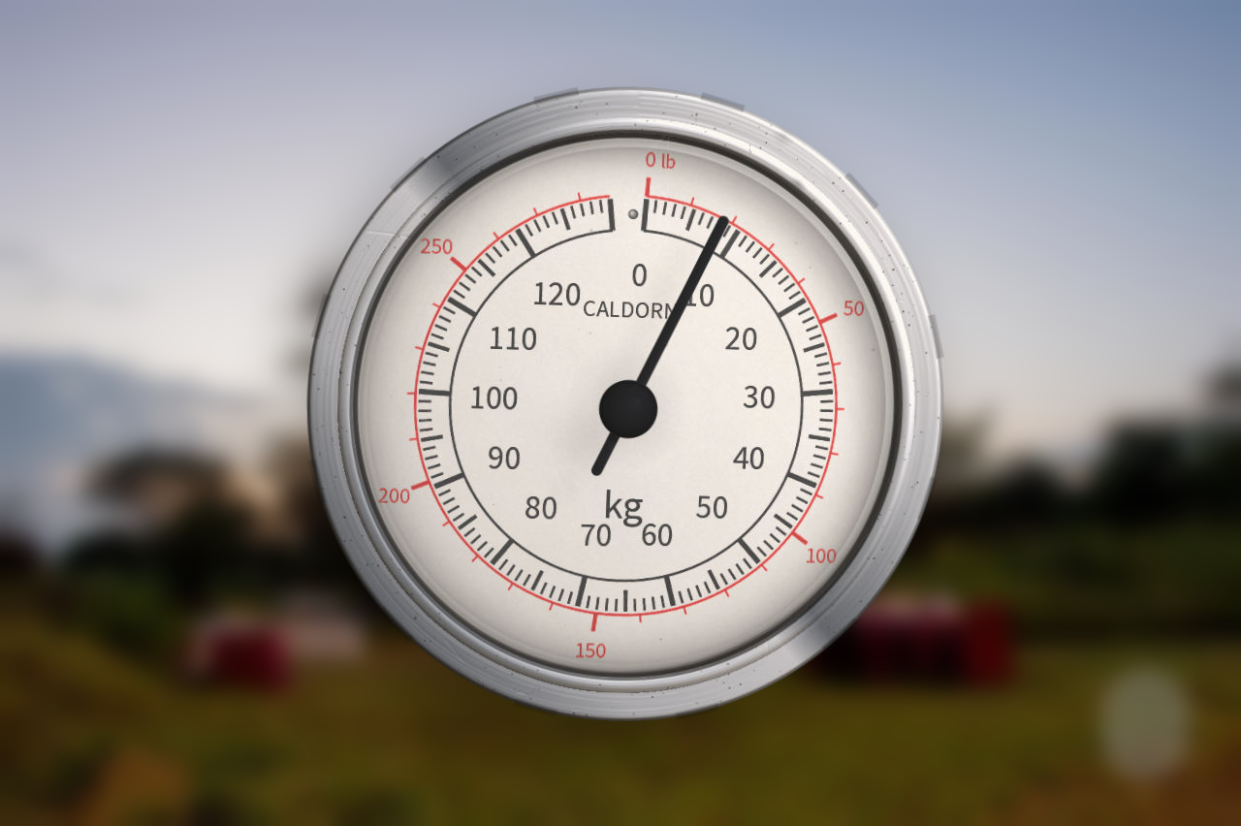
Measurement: 8 kg
